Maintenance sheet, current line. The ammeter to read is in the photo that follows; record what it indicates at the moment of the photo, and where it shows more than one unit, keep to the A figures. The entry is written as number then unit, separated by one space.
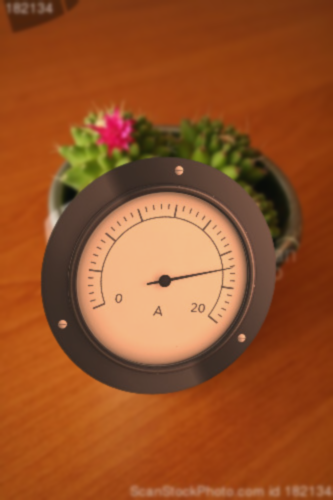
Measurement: 16 A
